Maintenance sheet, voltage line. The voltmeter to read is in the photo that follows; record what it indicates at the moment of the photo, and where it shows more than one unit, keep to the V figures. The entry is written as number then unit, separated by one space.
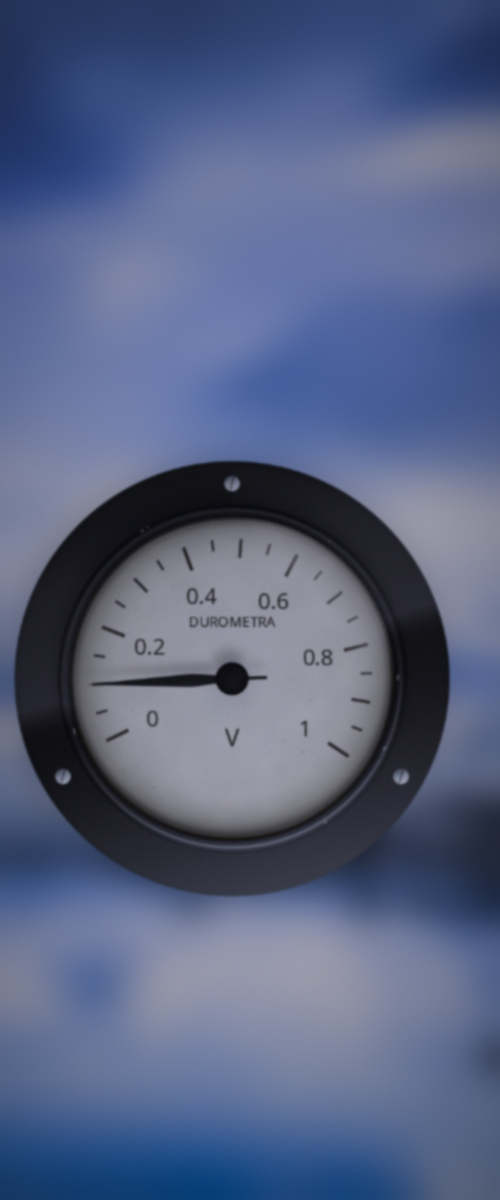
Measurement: 0.1 V
